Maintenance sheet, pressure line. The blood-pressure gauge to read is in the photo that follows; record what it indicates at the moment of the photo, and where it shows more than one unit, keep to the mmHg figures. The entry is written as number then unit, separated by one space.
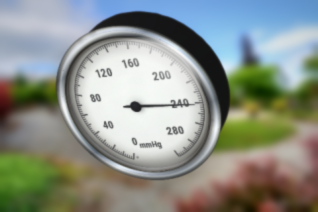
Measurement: 240 mmHg
